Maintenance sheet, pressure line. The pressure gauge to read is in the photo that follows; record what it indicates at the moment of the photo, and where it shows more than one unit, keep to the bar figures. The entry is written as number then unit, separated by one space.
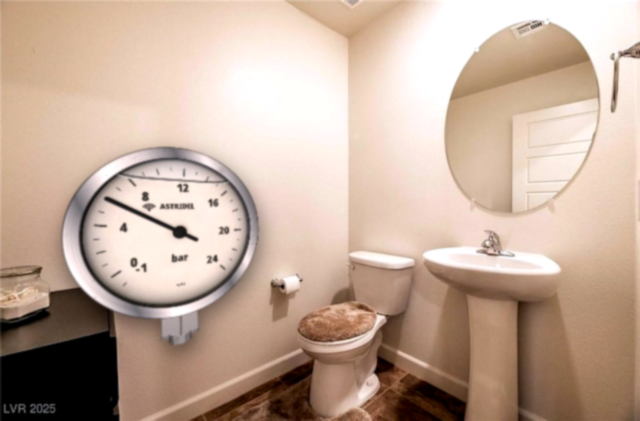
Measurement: 6 bar
